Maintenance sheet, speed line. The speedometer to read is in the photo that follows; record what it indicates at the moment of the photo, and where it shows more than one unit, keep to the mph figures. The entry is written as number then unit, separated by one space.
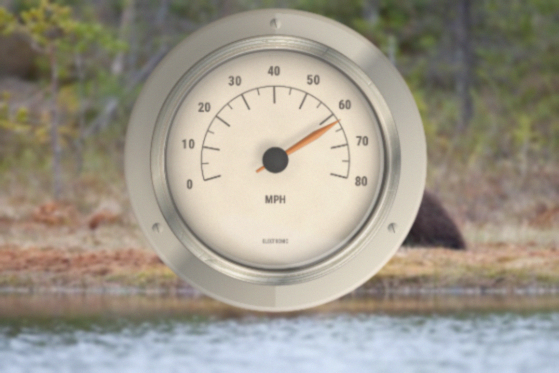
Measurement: 62.5 mph
